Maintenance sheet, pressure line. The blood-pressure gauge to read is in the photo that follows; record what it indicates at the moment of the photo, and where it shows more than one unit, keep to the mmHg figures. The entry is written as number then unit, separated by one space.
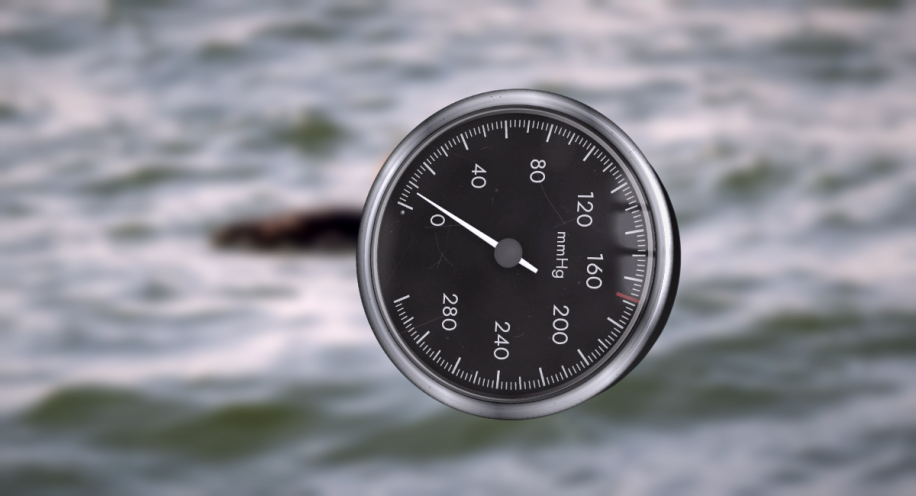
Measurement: 8 mmHg
